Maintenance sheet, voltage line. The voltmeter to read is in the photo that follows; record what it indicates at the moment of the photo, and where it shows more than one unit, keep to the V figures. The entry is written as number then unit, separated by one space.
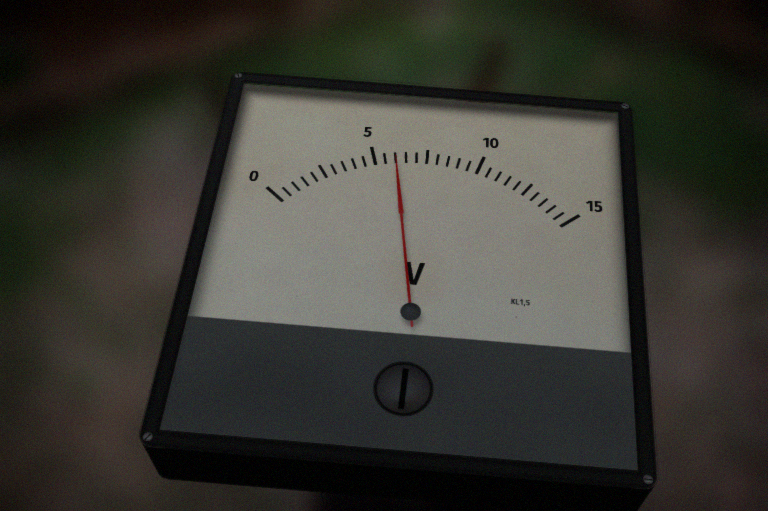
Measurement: 6 V
